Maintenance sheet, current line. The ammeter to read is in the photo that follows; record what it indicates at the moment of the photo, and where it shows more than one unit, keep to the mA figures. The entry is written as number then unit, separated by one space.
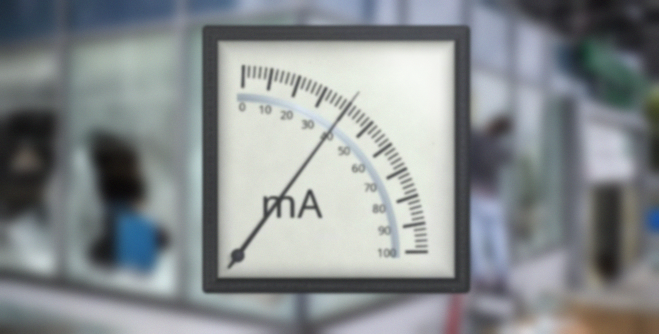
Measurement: 40 mA
